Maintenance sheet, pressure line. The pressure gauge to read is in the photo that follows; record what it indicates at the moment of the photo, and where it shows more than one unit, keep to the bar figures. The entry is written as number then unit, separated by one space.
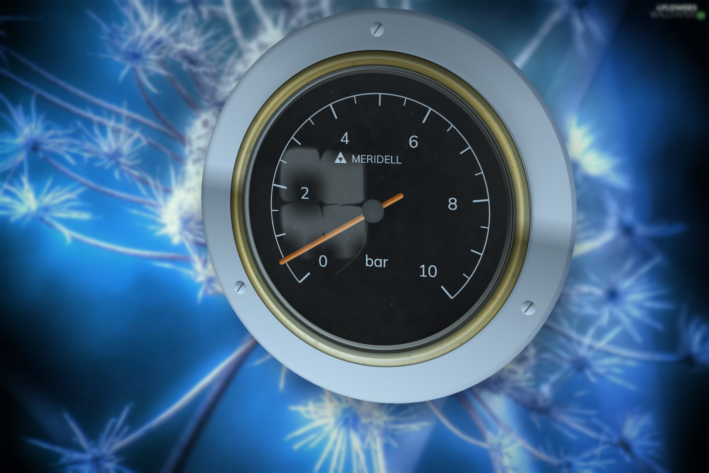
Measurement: 0.5 bar
